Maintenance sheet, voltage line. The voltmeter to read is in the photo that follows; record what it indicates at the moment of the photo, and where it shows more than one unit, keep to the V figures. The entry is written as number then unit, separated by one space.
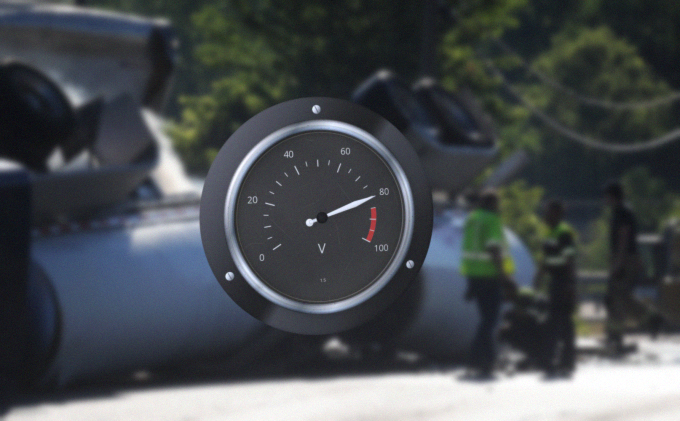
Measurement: 80 V
